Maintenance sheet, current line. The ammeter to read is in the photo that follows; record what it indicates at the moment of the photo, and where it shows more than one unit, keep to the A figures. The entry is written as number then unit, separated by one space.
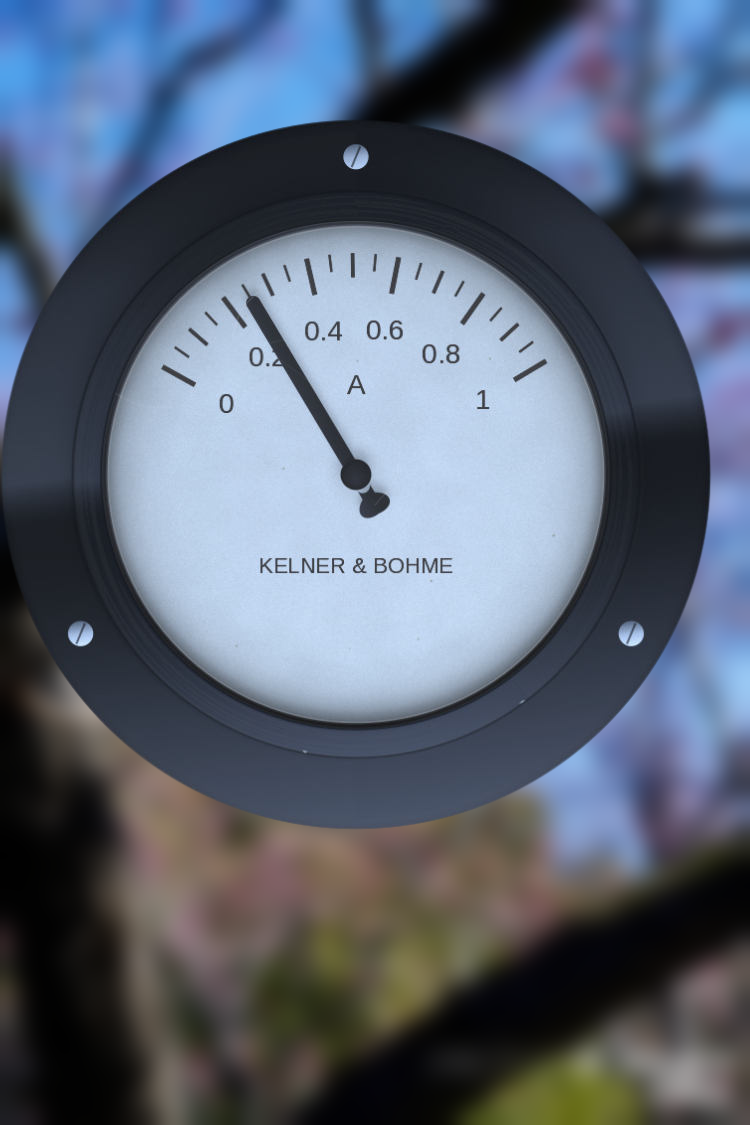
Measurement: 0.25 A
